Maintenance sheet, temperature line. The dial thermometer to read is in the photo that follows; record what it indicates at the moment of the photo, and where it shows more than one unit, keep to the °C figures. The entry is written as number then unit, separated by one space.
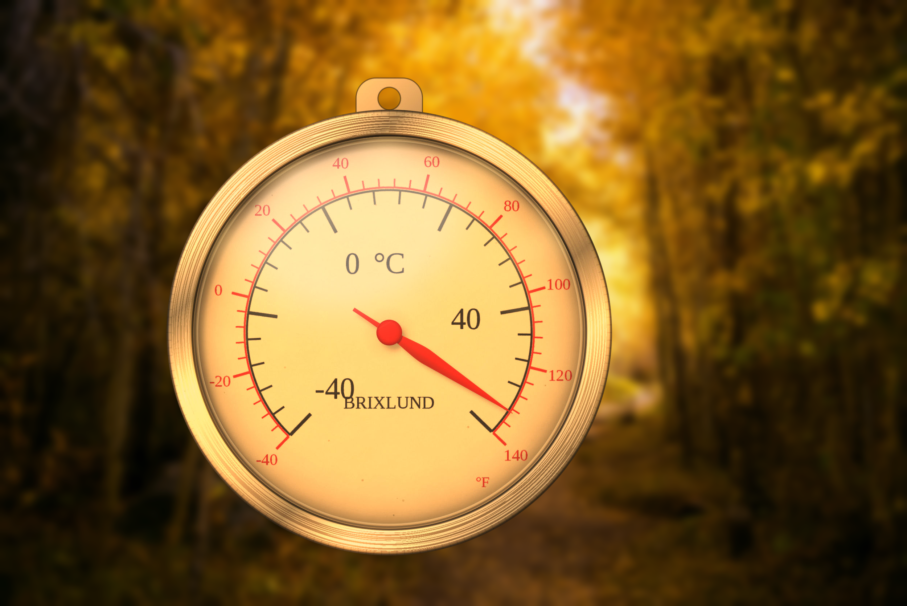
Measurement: 56 °C
